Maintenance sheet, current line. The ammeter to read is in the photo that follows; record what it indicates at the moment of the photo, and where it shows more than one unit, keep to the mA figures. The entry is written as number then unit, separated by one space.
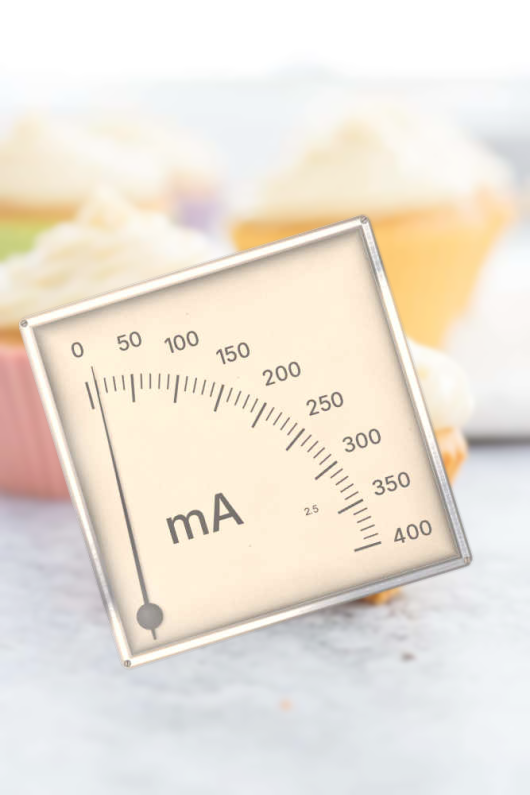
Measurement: 10 mA
